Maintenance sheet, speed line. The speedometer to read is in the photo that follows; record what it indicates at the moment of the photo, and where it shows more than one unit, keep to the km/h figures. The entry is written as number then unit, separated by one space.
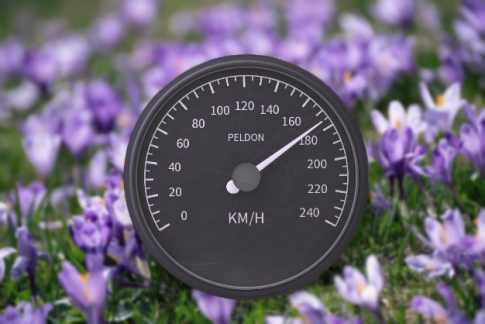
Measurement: 175 km/h
